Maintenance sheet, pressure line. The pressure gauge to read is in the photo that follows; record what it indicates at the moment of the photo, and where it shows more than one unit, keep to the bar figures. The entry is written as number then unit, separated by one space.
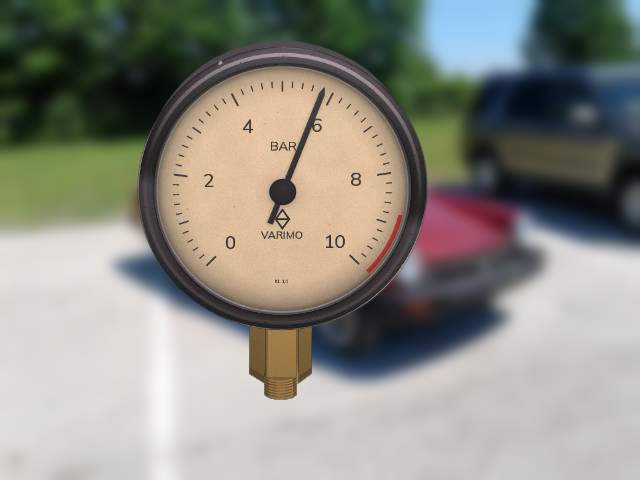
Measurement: 5.8 bar
